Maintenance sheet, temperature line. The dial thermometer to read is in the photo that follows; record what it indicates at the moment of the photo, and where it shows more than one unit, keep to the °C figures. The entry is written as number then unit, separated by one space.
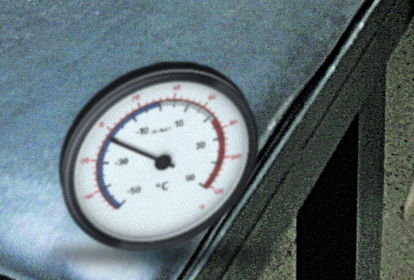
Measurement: -20 °C
